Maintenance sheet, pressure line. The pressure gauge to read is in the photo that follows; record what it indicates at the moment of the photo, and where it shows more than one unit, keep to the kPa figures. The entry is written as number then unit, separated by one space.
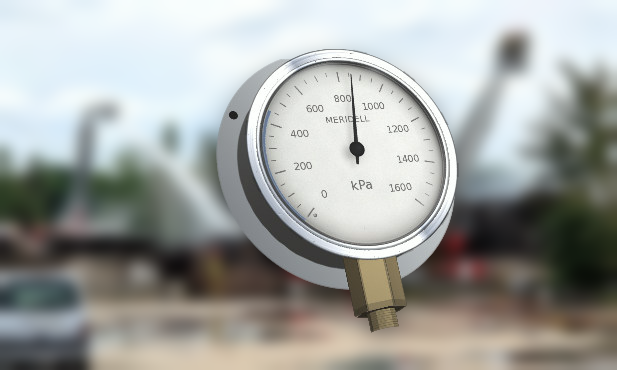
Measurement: 850 kPa
